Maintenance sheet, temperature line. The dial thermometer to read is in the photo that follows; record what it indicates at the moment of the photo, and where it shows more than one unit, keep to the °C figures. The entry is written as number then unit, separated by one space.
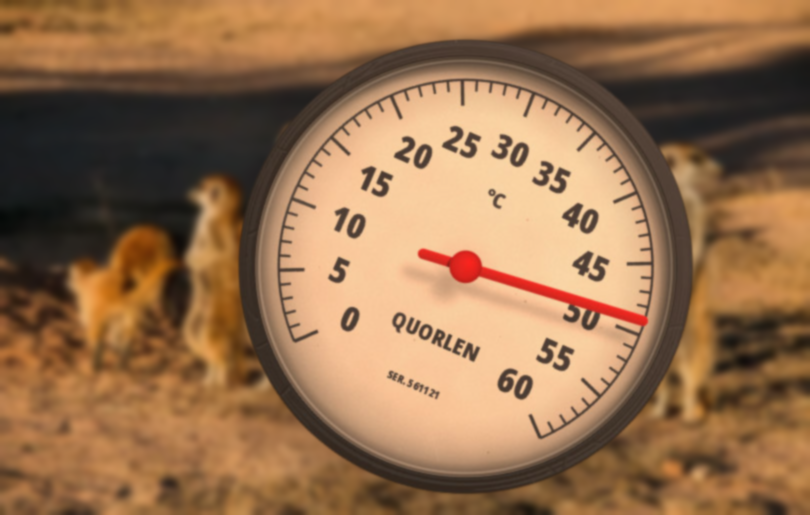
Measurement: 49 °C
